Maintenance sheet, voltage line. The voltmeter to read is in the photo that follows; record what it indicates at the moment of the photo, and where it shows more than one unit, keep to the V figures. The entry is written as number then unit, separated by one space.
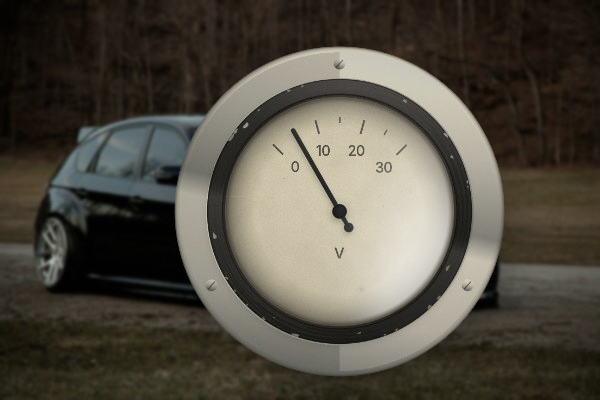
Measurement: 5 V
